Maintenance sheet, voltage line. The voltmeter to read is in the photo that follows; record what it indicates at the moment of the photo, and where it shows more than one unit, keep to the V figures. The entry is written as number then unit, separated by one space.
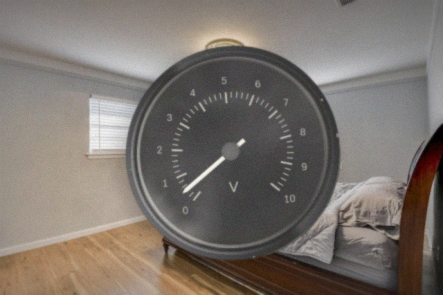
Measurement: 0.4 V
